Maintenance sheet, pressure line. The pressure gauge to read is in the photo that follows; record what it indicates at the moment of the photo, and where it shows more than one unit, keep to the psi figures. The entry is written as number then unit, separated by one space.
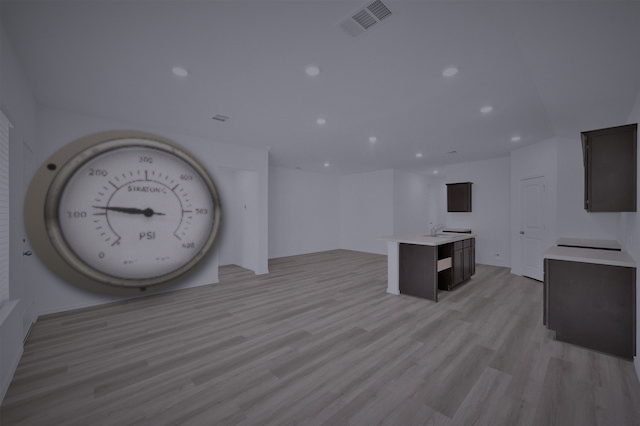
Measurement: 120 psi
